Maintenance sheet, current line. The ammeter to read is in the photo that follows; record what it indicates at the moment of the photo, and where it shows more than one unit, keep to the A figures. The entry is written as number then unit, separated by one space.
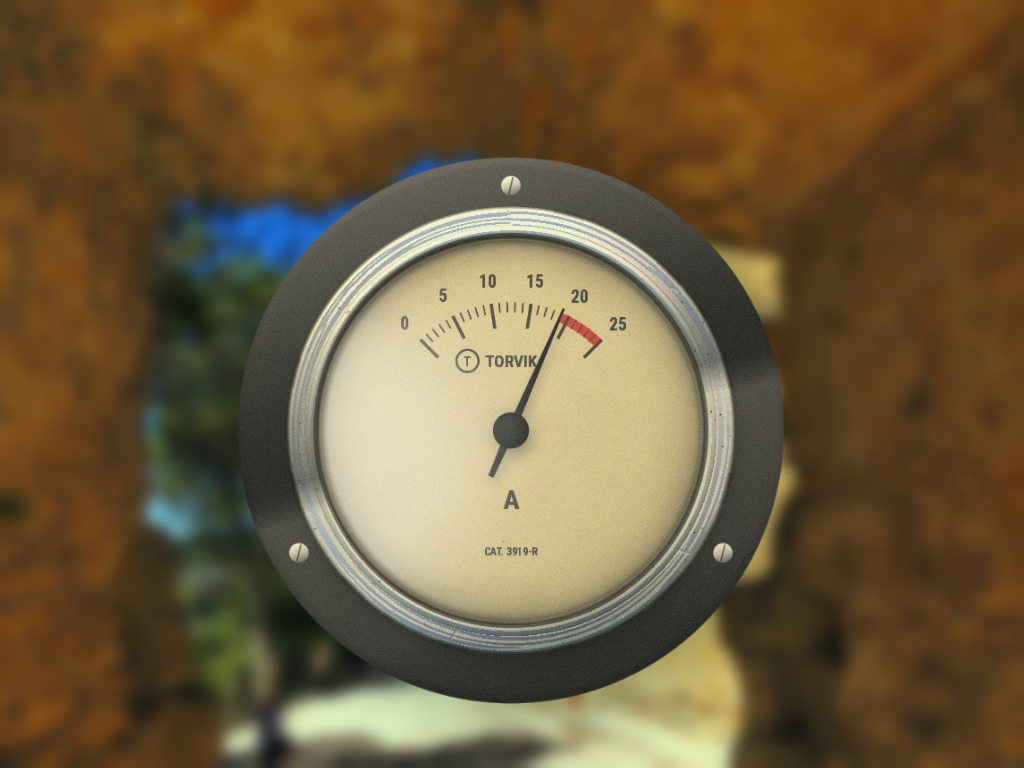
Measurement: 19 A
